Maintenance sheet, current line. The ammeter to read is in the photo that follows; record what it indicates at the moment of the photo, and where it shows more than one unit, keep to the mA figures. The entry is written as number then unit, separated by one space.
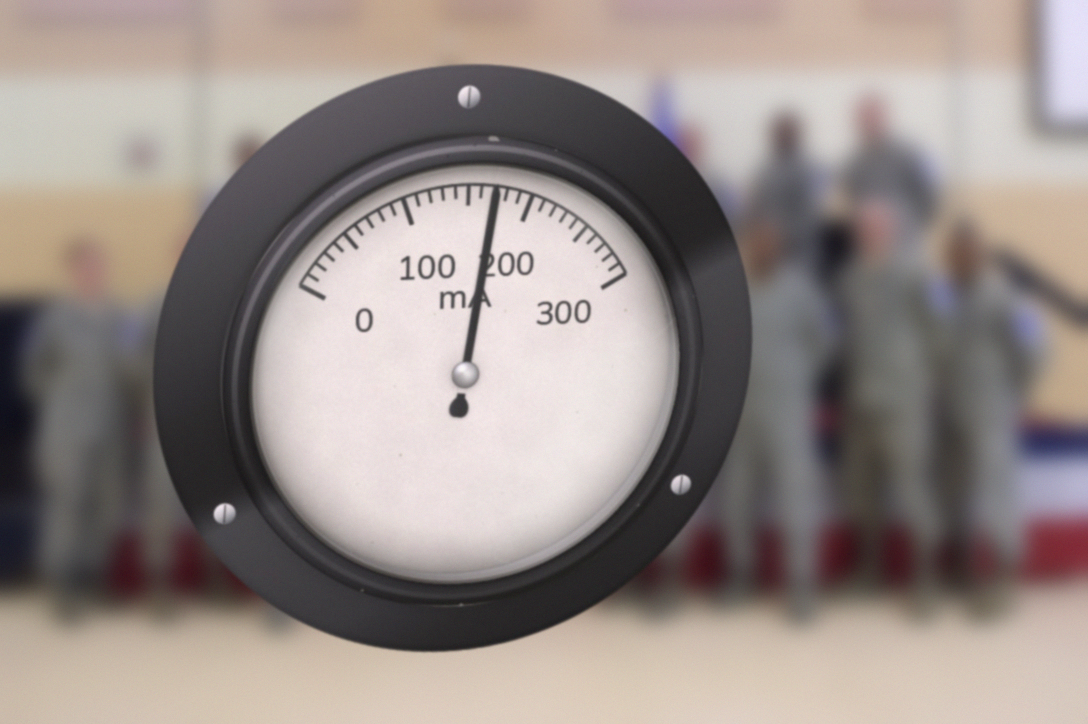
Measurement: 170 mA
